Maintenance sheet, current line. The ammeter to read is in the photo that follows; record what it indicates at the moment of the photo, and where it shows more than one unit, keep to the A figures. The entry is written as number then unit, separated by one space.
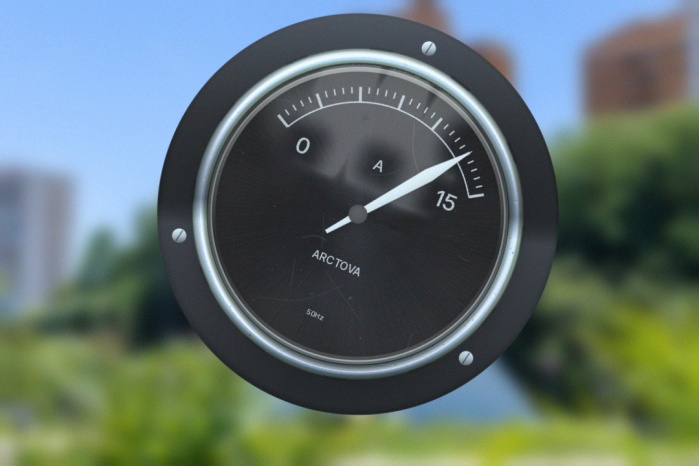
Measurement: 12.5 A
